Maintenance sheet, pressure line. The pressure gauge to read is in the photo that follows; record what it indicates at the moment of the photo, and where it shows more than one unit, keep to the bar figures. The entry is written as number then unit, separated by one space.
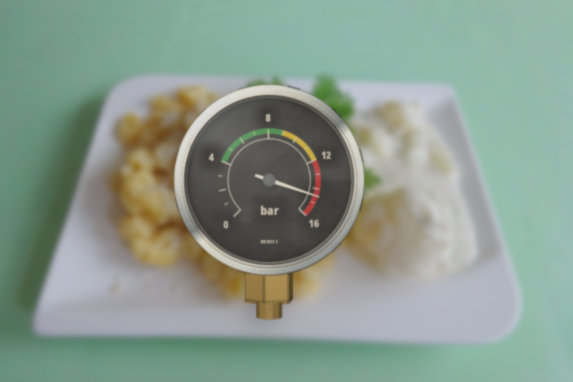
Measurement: 14.5 bar
